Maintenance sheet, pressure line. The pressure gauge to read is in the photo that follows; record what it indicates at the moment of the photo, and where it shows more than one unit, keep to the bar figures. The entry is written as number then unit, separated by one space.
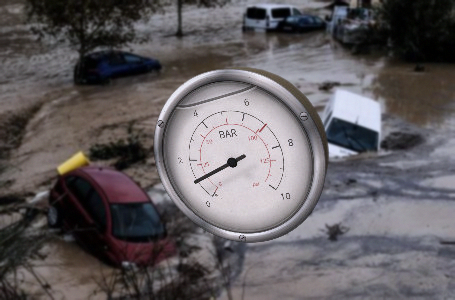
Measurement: 1 bar
